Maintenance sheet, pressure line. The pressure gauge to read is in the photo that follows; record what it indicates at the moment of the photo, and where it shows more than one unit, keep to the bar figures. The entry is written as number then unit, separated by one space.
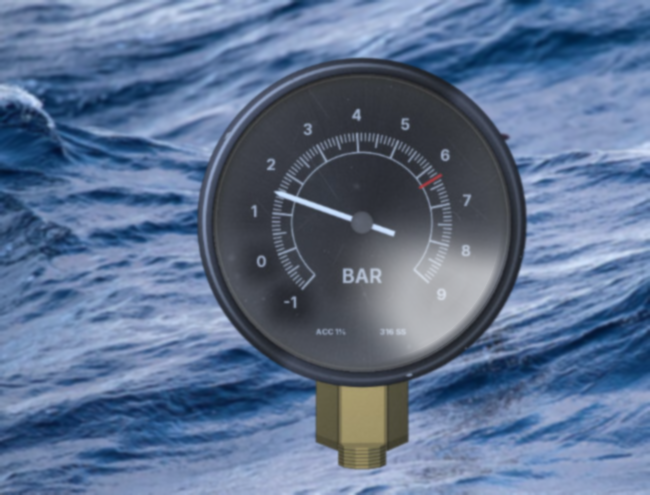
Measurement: 1.5 bar
